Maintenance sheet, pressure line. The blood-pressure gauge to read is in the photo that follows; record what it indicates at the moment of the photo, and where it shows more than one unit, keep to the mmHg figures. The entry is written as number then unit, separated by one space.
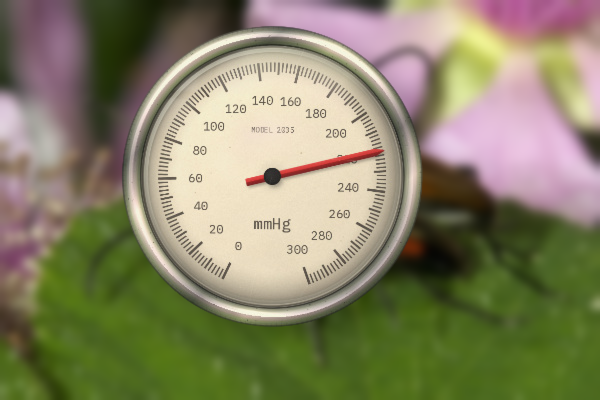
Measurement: 220 mmHg
